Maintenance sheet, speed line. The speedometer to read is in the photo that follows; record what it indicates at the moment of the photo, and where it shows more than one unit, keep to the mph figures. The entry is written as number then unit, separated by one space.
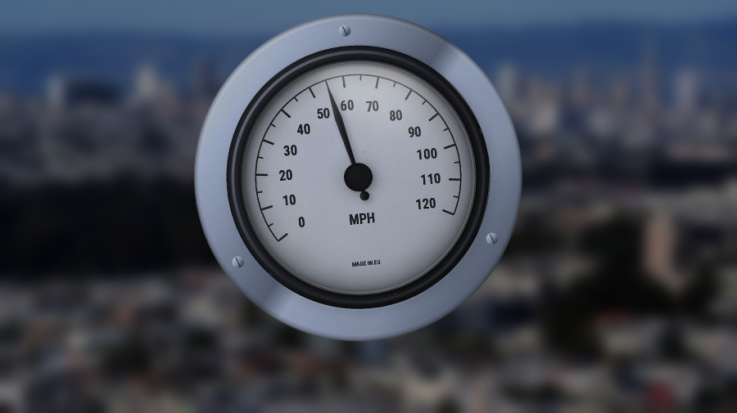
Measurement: 55 mph
